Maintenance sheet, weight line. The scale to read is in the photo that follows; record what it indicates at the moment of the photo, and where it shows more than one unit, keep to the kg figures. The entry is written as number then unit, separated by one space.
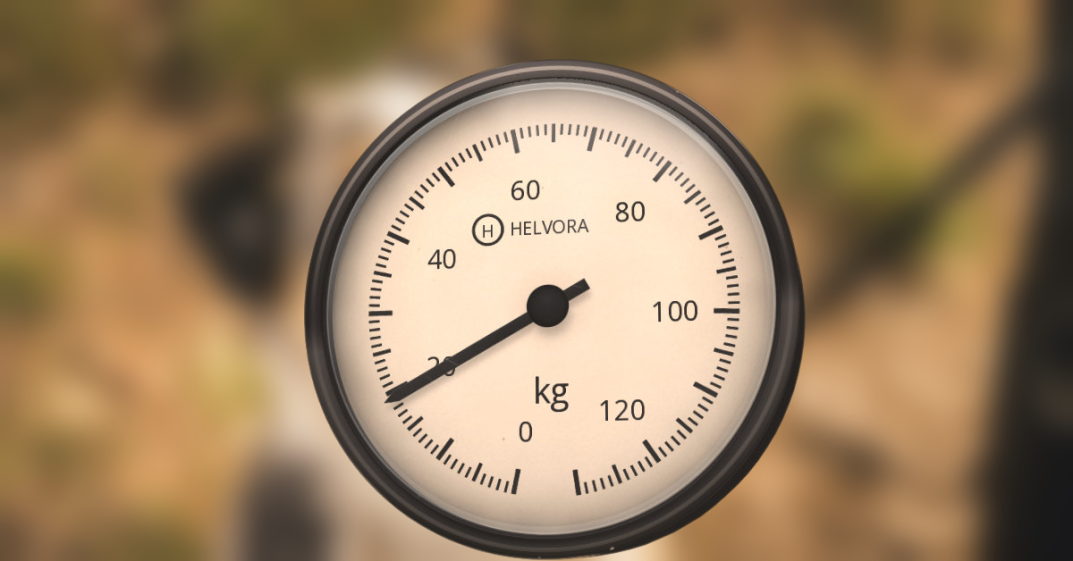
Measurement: 19 kg
